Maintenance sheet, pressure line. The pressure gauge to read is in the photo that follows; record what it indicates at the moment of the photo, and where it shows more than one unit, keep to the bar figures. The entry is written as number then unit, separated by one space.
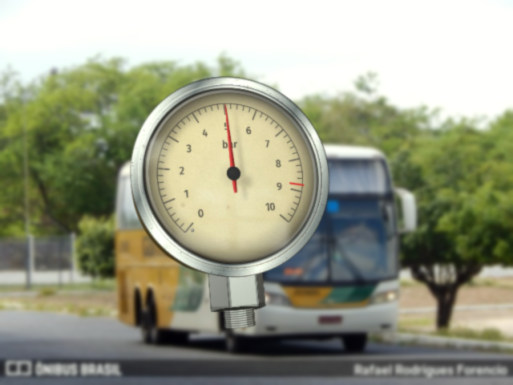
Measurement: 5 bar
